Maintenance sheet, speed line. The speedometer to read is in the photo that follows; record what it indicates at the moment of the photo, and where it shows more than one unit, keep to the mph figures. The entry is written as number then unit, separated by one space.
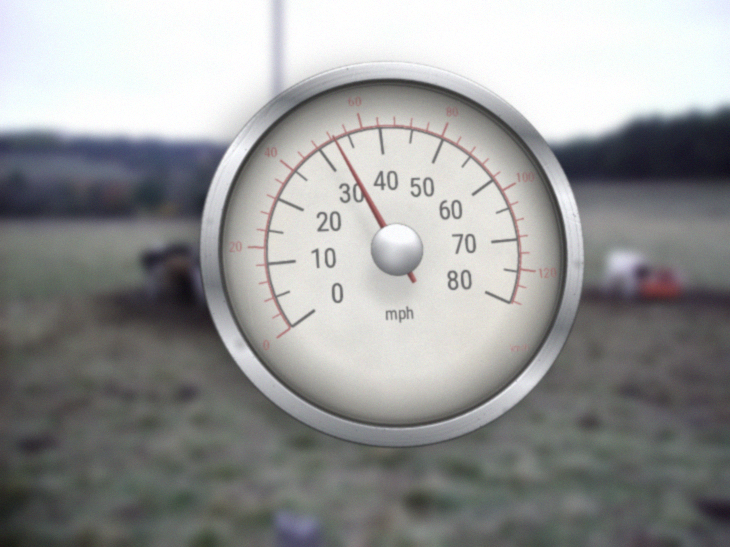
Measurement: 32.5 mph
